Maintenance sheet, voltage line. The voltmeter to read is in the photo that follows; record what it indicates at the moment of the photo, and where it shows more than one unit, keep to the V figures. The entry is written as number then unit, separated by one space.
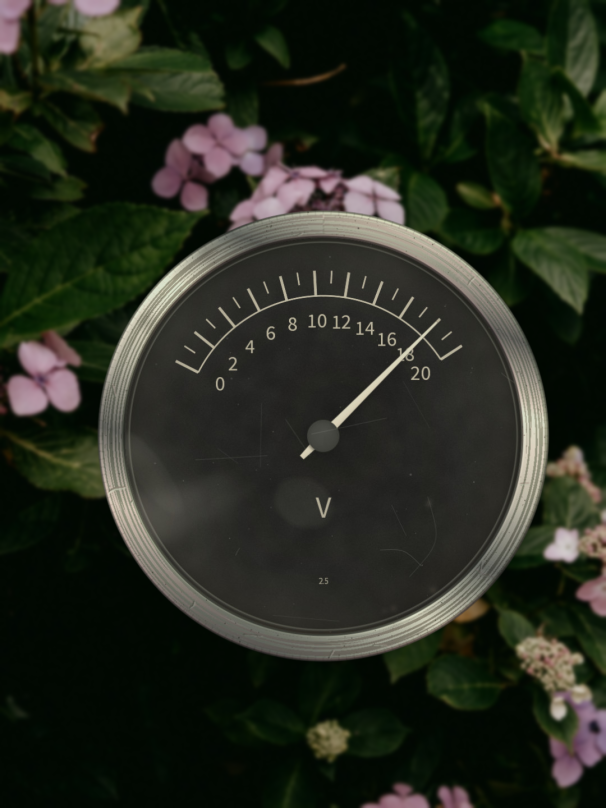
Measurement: 18 V
